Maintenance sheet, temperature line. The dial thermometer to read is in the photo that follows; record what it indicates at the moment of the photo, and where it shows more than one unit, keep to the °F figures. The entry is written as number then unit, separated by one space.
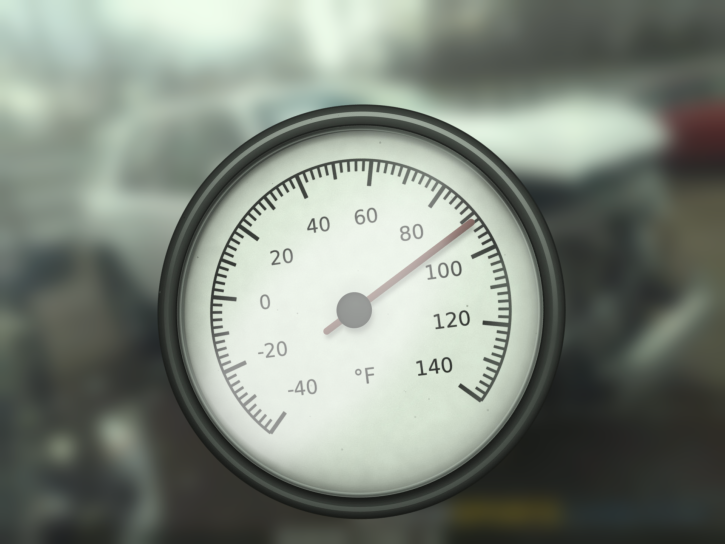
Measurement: 92 °F
